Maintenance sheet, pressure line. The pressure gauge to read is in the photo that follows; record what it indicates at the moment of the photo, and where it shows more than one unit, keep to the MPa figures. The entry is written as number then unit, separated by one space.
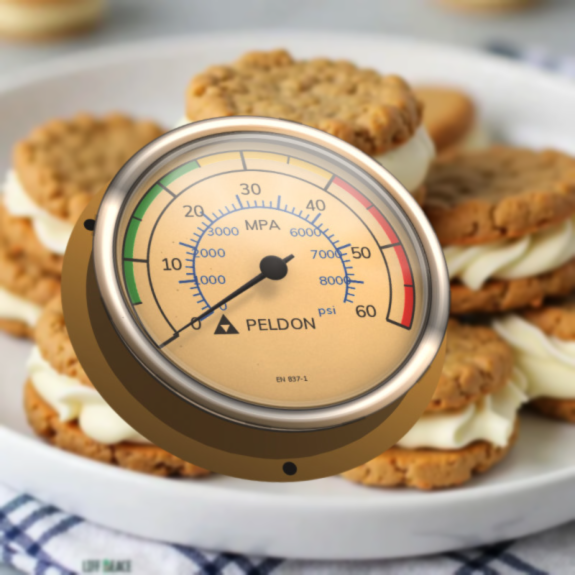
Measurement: 0 MPa
